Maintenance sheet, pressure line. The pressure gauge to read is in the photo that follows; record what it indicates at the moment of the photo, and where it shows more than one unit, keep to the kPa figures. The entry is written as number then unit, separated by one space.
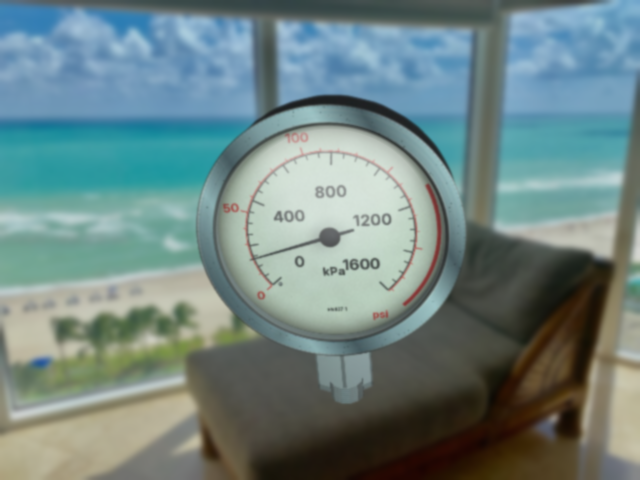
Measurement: 150 kPa
